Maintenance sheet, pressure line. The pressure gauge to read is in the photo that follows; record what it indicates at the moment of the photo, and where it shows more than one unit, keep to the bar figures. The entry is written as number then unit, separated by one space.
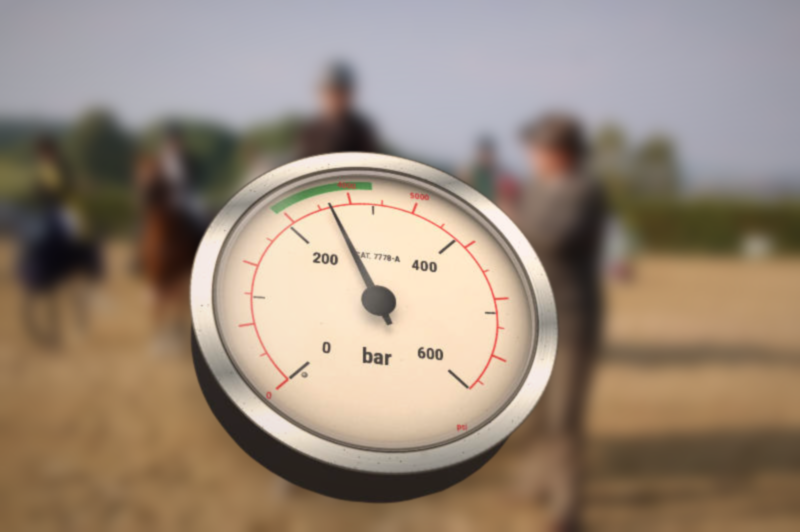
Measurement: 250 bar
